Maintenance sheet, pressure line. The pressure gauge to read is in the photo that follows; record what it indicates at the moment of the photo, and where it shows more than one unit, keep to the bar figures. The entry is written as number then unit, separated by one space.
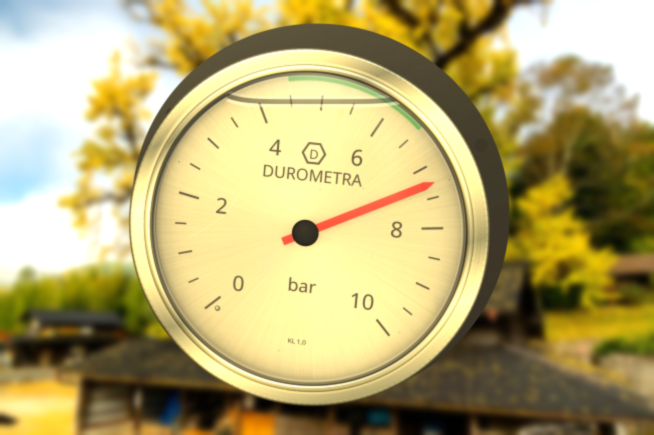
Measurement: 7.25 bar
